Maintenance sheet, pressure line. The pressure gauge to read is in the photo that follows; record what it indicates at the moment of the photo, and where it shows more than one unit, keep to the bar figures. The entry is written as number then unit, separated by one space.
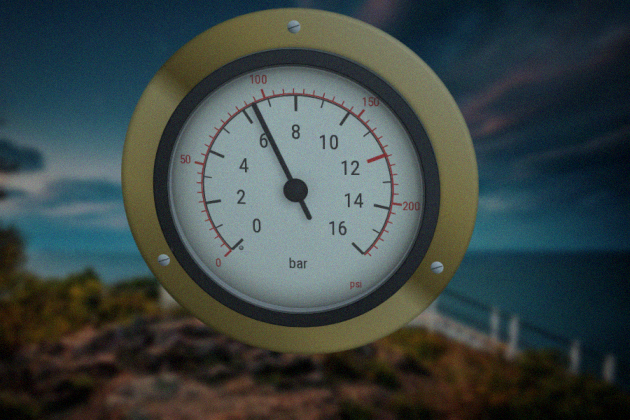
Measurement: 6.5 bar
